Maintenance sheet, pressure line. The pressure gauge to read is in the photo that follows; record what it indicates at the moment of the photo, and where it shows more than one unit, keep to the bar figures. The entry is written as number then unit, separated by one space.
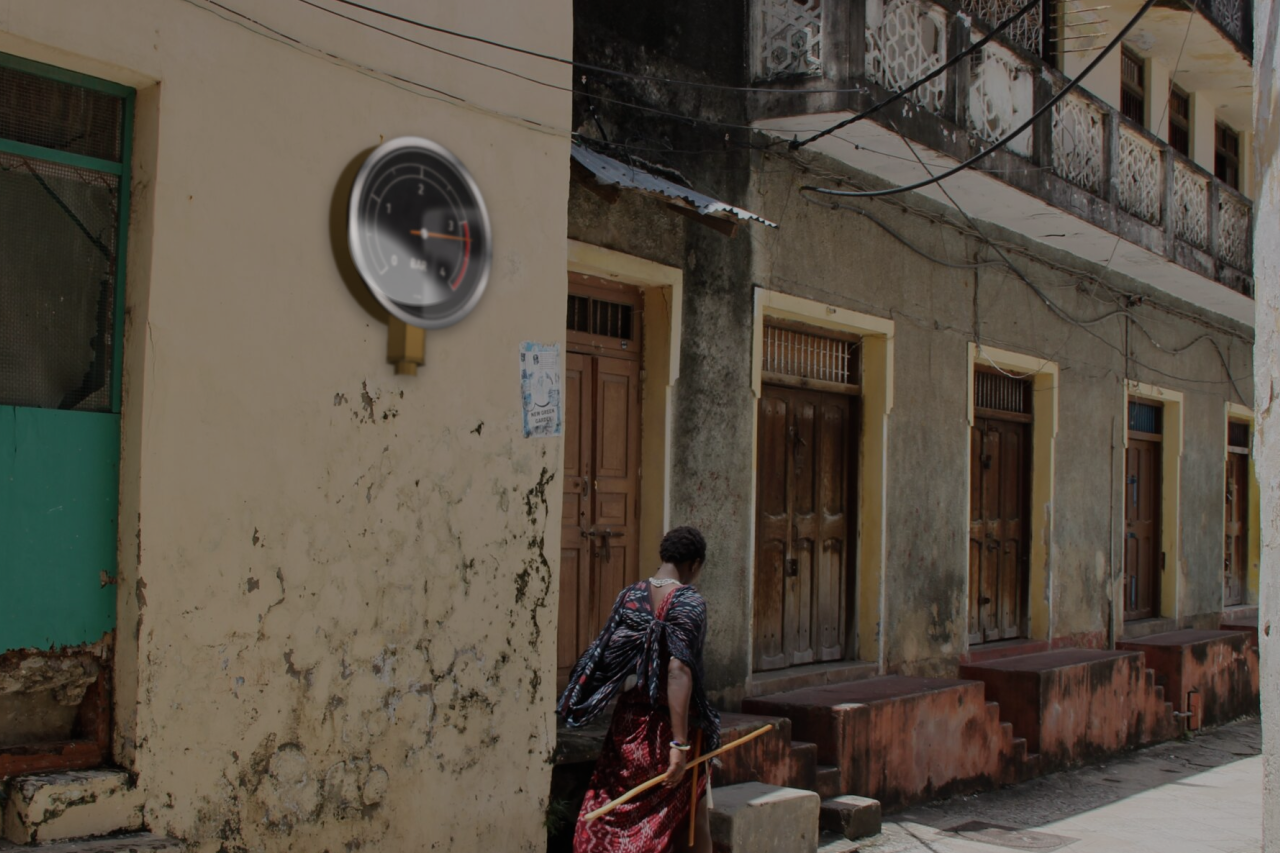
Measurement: 3.25 bar
